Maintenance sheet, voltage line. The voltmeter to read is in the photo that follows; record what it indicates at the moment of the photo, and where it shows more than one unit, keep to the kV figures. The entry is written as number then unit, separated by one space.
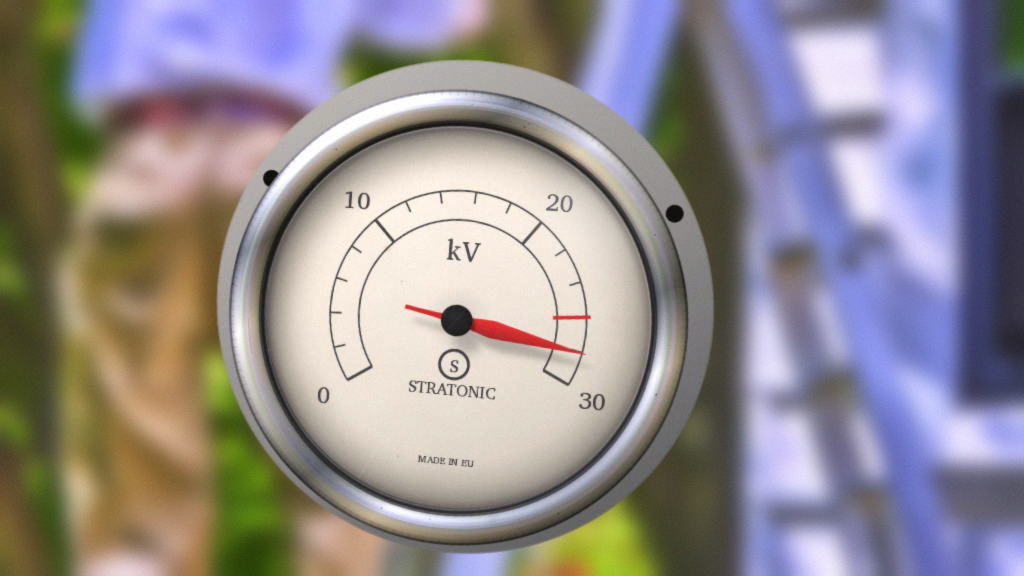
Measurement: 28 kV
